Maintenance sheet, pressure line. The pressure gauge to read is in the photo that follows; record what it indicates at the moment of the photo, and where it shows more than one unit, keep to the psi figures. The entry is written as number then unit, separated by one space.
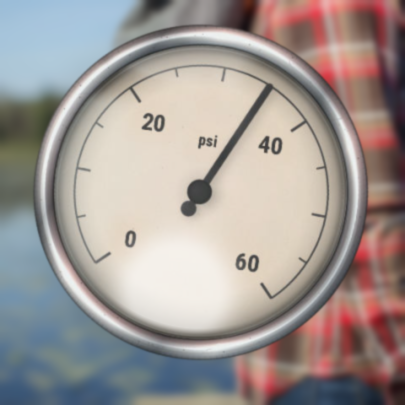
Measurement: 35 psi
